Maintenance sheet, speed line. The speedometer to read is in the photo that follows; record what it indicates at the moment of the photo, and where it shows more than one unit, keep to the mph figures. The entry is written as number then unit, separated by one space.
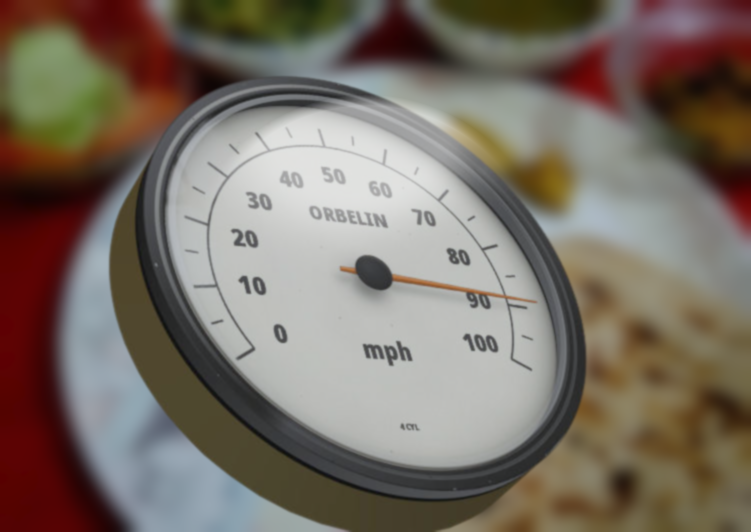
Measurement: 90 mph
